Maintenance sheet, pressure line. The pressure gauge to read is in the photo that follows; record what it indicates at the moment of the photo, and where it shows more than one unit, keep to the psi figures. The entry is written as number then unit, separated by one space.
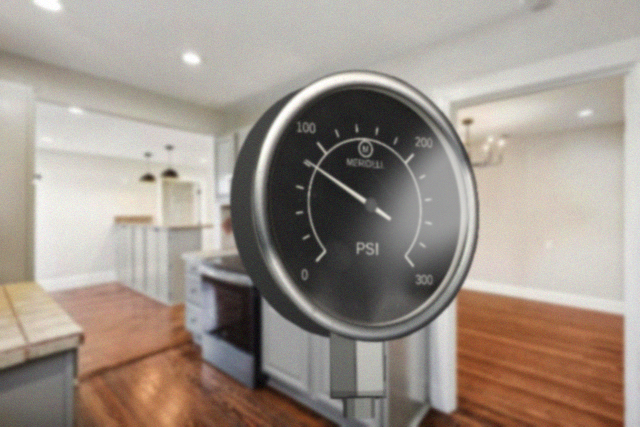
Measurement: 80 psi
